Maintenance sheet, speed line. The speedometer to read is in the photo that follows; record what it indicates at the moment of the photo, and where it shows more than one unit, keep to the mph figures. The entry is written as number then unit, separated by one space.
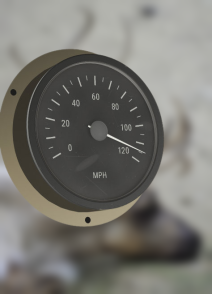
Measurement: 115 mph
